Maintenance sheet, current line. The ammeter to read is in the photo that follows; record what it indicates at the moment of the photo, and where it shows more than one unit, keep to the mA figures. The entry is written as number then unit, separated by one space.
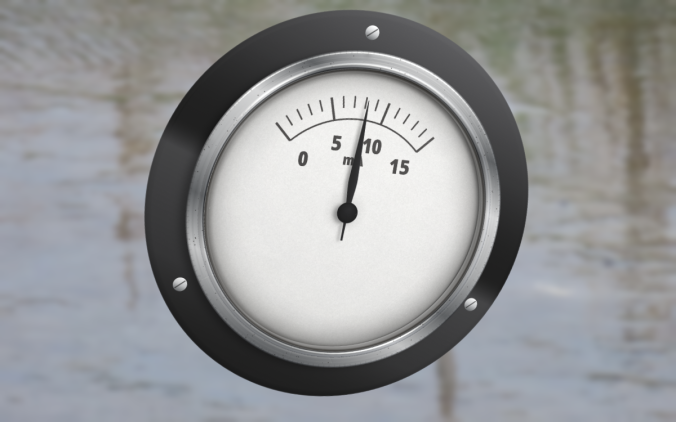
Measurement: 8 mA
